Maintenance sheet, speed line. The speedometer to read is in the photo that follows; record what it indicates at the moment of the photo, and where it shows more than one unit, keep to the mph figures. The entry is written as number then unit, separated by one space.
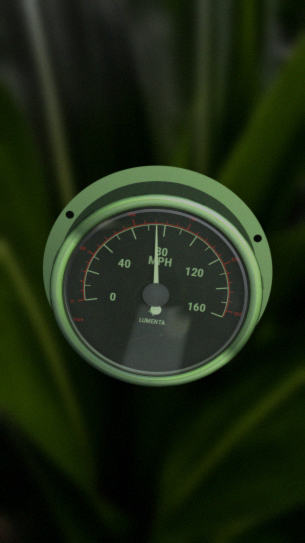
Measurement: 75 mph
